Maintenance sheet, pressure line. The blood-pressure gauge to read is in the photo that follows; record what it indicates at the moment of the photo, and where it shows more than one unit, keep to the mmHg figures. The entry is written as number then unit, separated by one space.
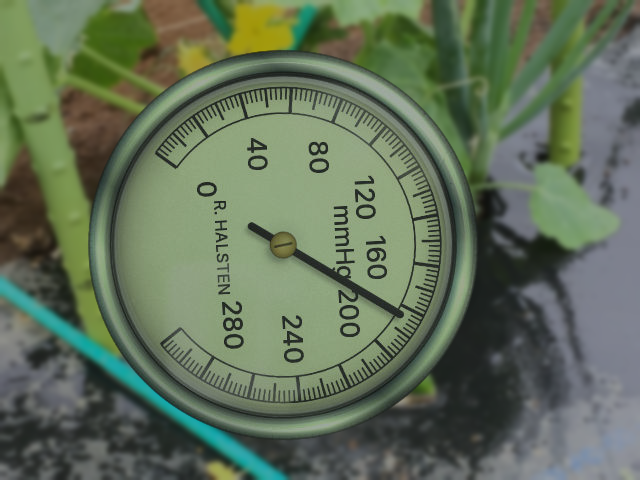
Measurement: 184 mmHg
